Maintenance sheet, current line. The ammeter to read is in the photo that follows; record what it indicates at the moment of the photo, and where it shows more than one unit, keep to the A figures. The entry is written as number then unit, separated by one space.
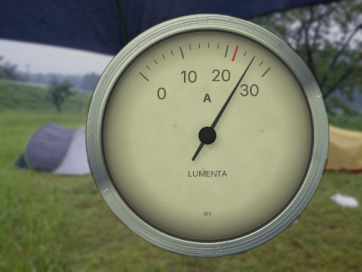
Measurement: 26 A
